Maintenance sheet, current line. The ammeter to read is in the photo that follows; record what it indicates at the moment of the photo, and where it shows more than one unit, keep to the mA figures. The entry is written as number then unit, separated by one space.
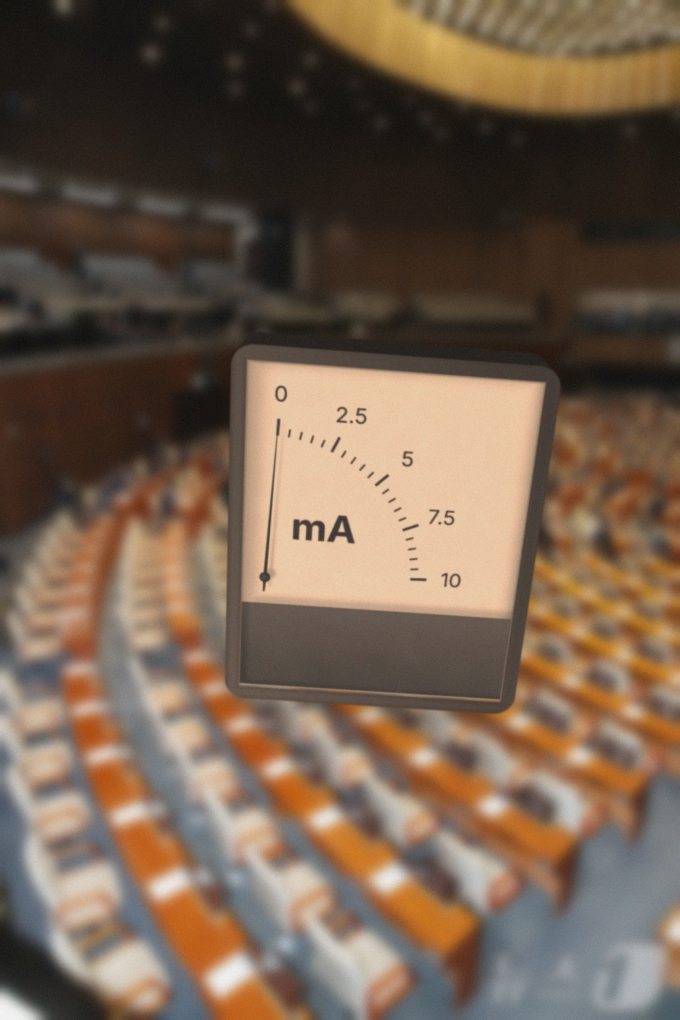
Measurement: 0 mA
